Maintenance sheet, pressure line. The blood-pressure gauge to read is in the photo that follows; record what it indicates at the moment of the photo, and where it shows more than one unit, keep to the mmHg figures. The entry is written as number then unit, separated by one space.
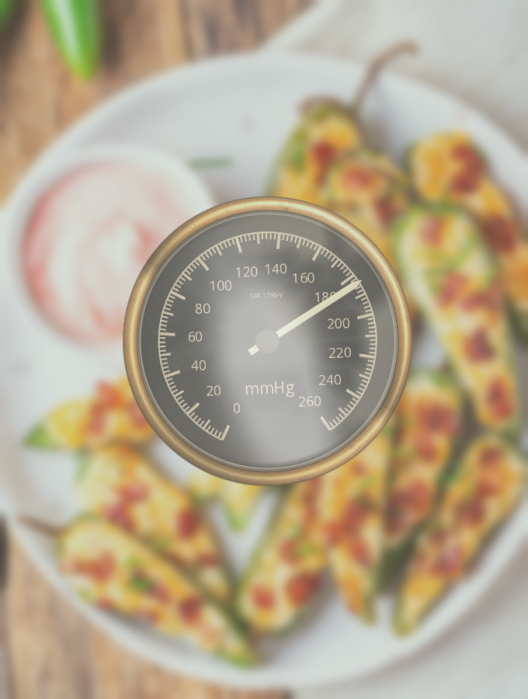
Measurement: 184 mmHg
